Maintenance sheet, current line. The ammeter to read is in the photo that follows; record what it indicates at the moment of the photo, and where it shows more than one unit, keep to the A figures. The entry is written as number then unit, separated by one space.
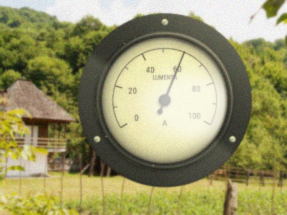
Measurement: 60 A
